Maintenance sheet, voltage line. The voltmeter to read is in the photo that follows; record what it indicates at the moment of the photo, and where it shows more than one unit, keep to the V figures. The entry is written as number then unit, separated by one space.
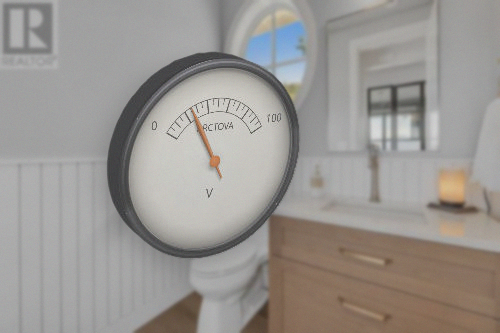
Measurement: 25 V
